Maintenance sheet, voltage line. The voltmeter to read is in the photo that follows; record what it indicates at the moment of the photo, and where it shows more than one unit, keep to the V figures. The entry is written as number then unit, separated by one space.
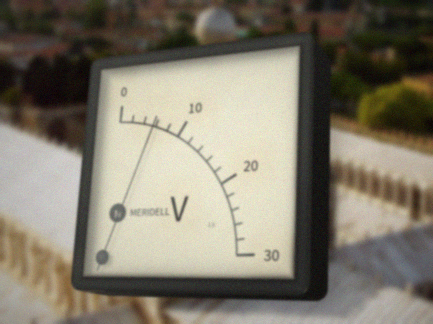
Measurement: 6 V
